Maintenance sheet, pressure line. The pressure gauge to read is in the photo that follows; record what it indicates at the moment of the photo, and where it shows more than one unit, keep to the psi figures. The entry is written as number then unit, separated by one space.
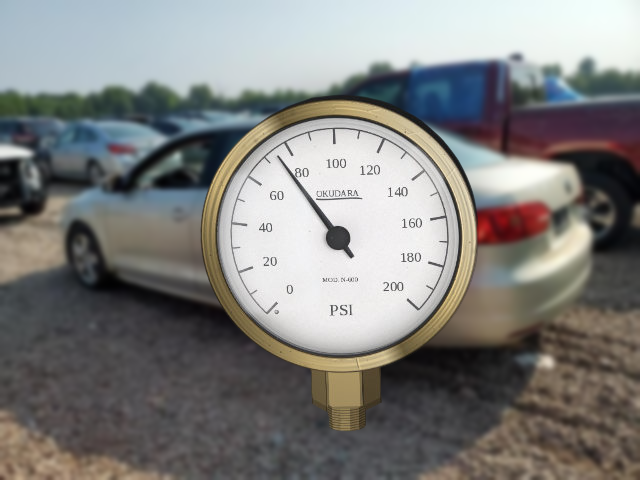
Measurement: 75 psi
